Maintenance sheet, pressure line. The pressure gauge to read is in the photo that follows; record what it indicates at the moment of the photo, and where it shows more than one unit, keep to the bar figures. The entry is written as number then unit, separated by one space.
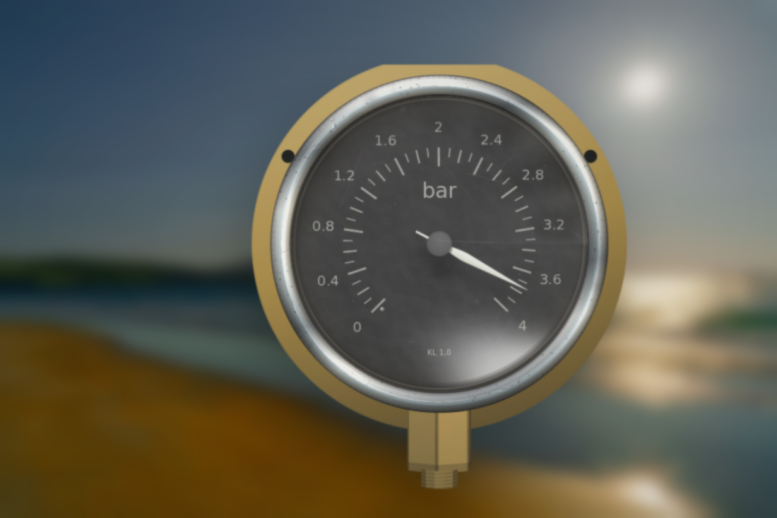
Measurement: 3.75 bar
